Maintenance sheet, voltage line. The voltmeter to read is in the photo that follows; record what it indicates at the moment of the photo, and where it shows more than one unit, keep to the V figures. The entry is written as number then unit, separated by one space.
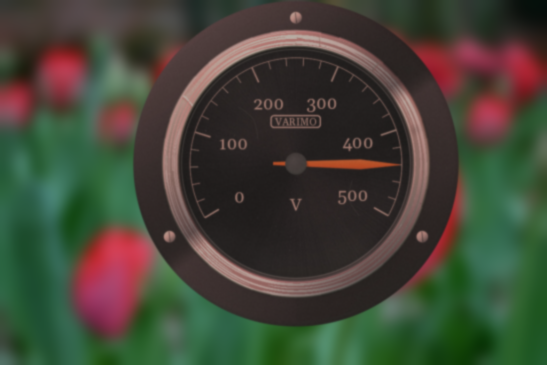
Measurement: 440 V
